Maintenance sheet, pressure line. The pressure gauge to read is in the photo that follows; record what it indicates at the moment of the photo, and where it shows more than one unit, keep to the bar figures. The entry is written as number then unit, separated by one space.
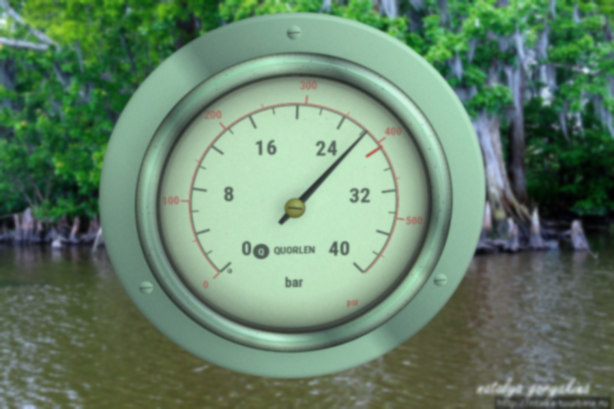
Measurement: 26 bar
